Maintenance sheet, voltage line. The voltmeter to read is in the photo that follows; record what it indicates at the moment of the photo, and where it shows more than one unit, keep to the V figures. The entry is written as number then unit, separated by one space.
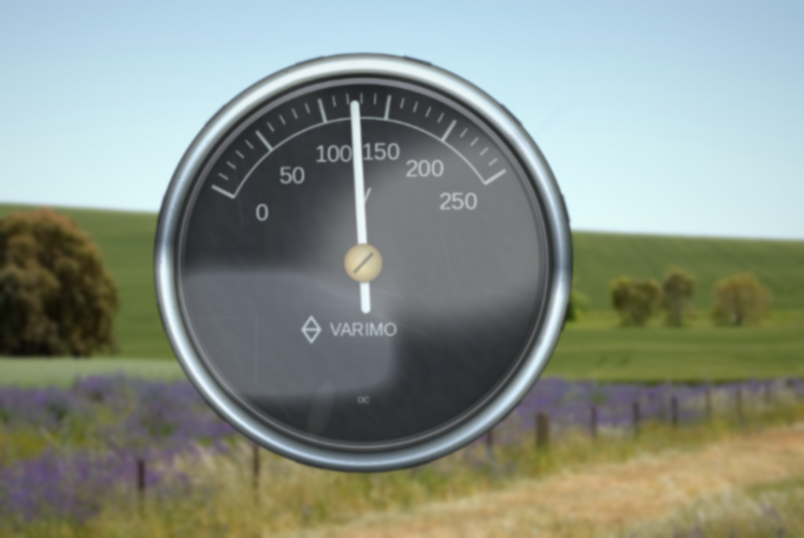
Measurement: 125 V
